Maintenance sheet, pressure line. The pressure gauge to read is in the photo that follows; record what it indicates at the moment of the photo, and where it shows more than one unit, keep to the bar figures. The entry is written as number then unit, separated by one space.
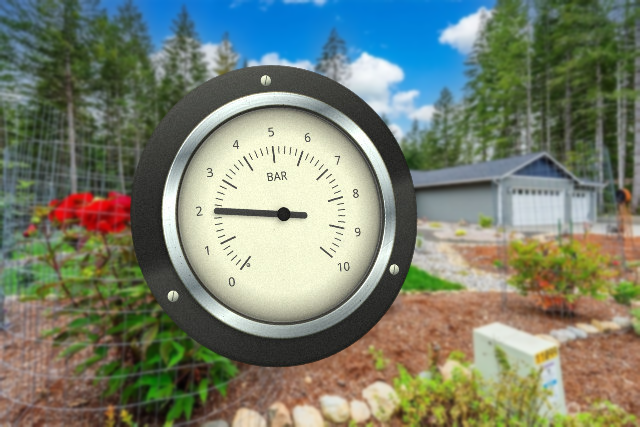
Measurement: 2 bar
